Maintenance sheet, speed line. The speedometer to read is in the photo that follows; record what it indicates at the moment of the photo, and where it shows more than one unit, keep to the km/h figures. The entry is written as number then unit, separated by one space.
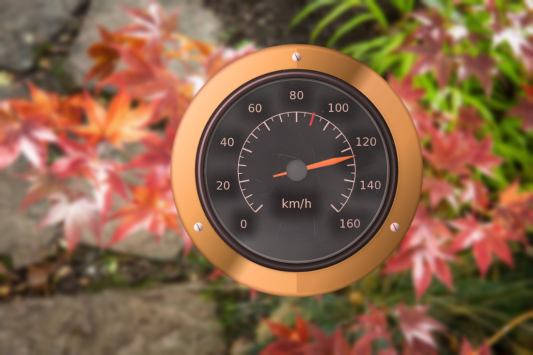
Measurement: 125 km/h
